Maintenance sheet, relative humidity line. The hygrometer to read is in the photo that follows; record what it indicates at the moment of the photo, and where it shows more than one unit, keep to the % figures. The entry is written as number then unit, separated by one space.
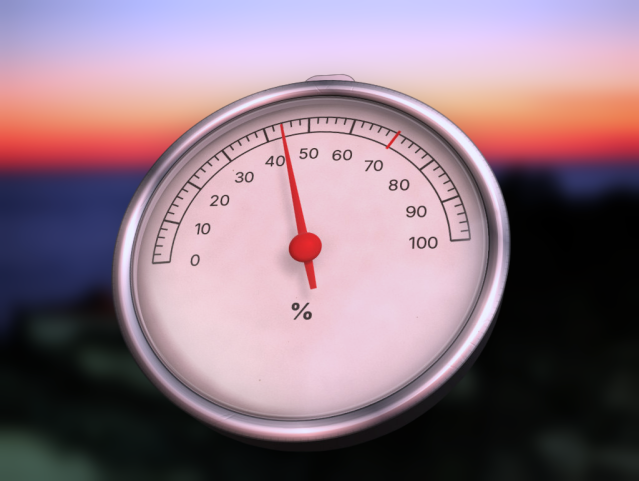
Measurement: 44 %
